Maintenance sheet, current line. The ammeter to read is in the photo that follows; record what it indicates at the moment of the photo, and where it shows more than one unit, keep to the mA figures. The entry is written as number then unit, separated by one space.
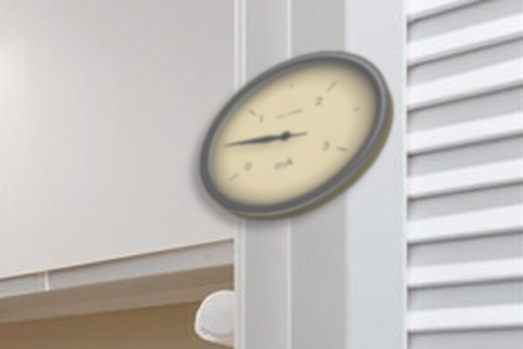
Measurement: 0.5 mA
